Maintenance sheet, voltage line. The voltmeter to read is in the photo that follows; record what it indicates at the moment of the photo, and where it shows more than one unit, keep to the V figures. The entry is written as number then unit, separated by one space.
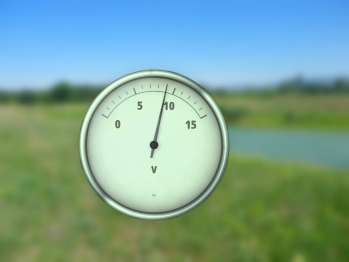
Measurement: 9 V
